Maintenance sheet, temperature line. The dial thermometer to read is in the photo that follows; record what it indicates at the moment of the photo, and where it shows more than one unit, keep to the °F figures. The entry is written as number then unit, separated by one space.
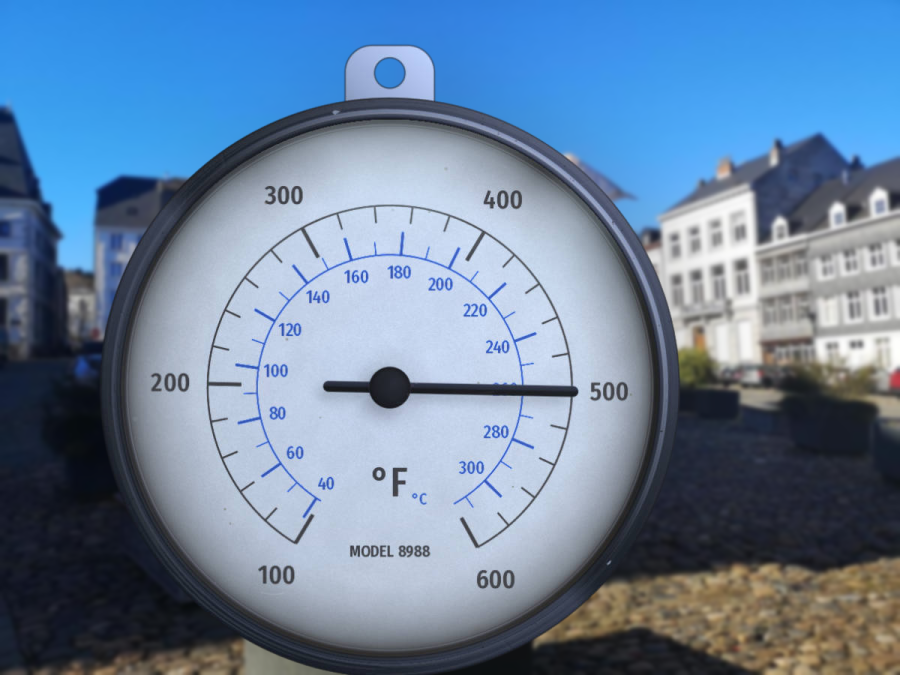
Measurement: 500 °F
